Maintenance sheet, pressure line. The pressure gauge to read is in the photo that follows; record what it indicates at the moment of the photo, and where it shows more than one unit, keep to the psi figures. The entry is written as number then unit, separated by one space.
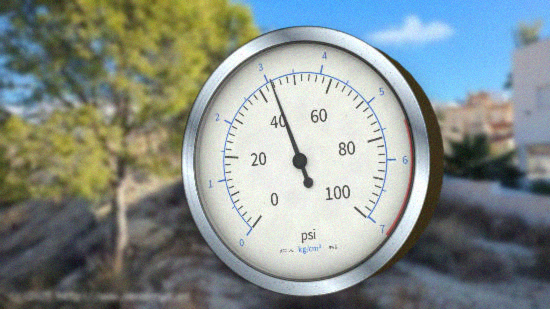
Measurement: 44 psi
